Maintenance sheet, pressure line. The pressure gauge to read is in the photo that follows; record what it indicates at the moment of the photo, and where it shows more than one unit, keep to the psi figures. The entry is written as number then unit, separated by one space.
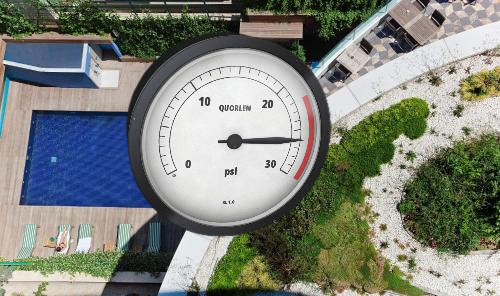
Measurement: 26 psi
